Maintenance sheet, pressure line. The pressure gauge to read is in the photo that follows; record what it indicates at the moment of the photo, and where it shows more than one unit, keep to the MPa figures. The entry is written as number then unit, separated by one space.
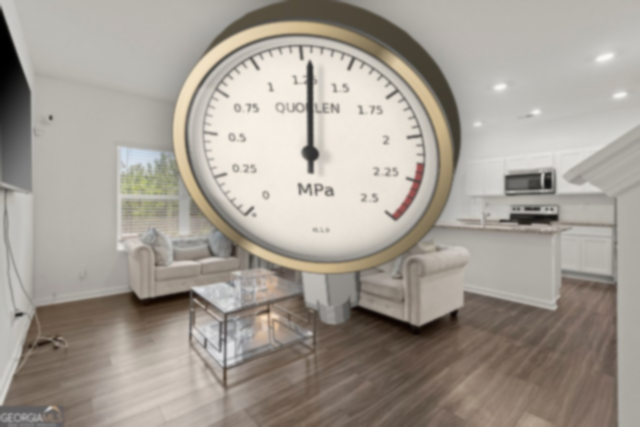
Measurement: 1.3 MPa
